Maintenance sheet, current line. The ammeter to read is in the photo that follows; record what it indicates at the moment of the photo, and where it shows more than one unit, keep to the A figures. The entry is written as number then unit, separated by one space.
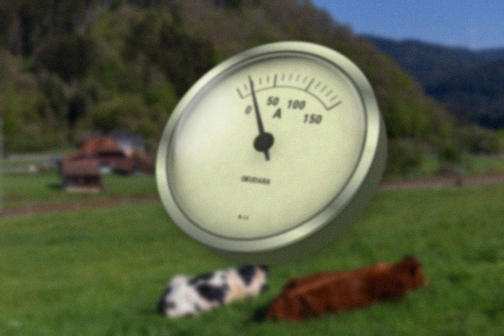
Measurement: 20 A
